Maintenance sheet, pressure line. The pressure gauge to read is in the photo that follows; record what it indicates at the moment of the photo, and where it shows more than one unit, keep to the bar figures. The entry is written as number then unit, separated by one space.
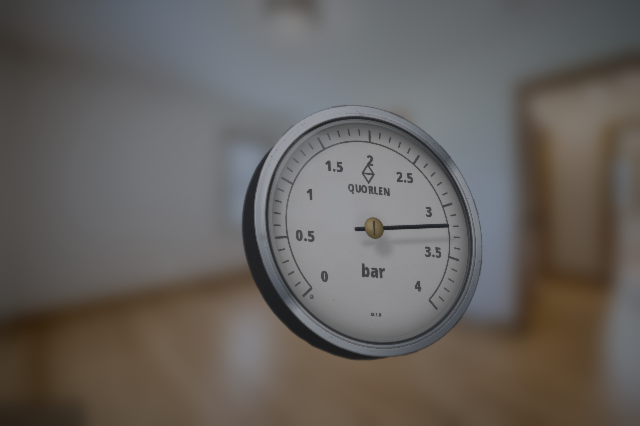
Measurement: 3.2 bar
